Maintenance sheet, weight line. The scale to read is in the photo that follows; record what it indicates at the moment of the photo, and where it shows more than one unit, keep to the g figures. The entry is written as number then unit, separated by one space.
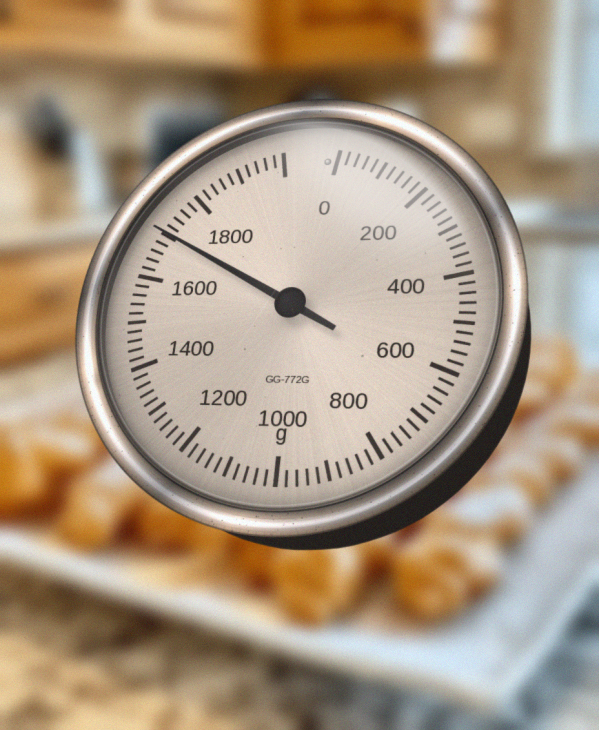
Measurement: 1700 g
